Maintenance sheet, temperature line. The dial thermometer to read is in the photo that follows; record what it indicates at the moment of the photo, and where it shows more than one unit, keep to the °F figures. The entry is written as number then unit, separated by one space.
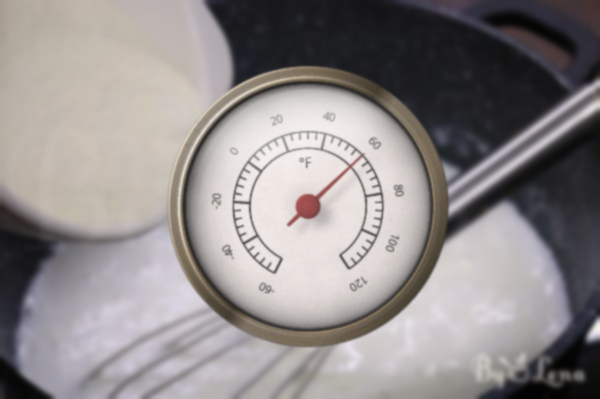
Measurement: 60 °F
